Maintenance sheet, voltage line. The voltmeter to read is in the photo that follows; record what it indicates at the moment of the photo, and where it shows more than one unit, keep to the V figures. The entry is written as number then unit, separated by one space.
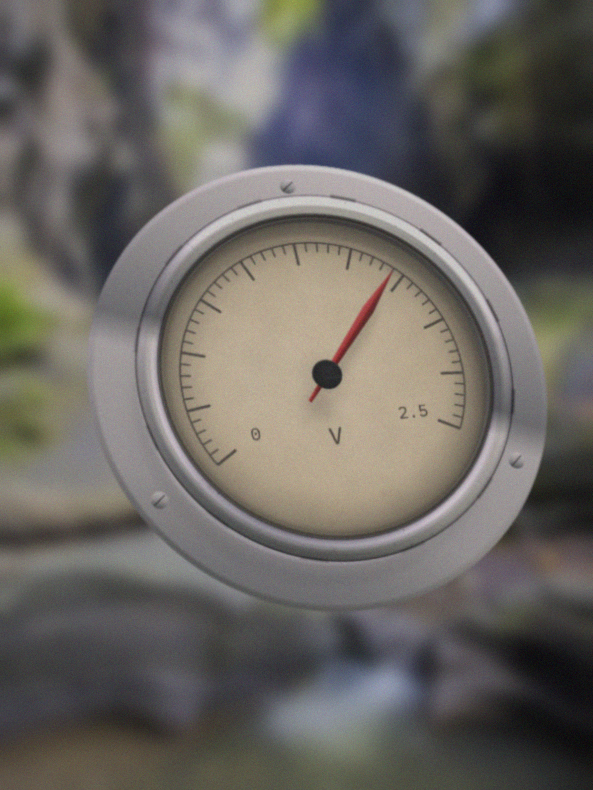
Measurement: 1.7 V
